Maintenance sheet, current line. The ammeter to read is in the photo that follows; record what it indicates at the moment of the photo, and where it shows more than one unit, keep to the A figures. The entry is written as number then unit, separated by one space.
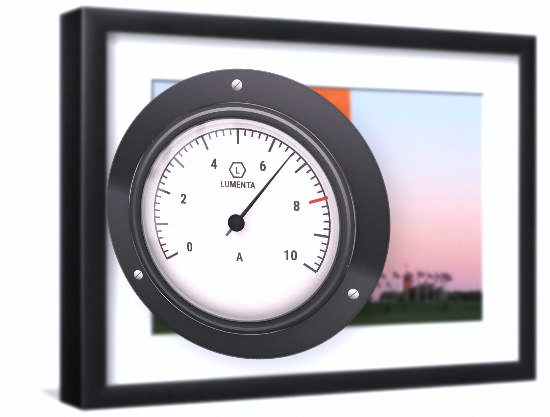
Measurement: 6.6 A
